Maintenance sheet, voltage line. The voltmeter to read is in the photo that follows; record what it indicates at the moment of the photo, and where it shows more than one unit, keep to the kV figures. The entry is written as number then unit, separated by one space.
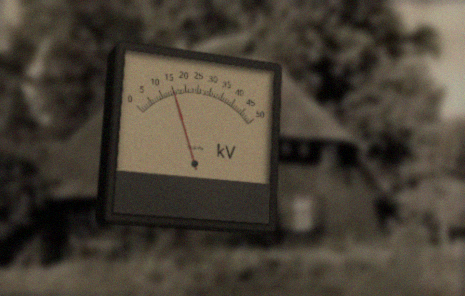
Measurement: 15 kV
